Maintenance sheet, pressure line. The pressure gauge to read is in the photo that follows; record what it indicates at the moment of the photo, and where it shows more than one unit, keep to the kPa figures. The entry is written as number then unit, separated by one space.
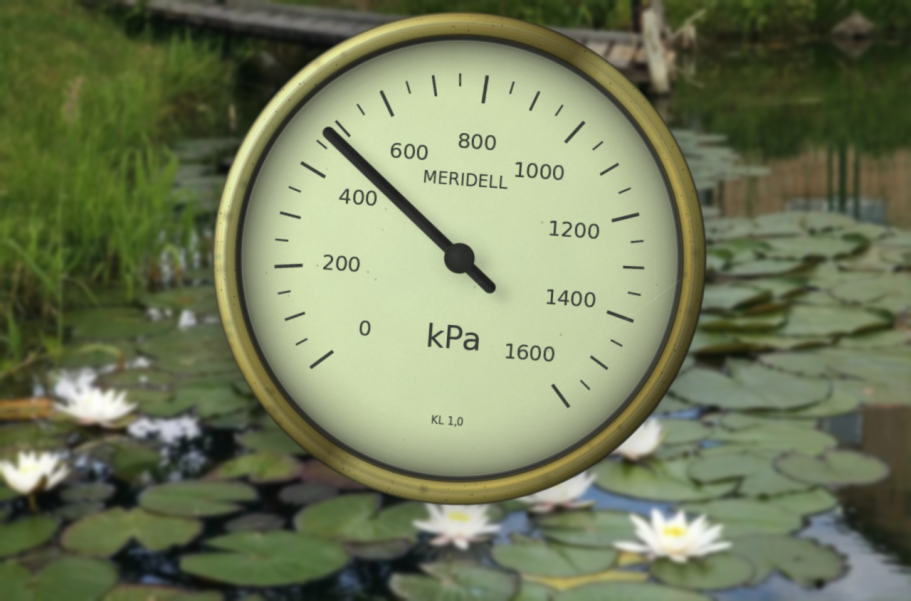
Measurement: 475 kPa
